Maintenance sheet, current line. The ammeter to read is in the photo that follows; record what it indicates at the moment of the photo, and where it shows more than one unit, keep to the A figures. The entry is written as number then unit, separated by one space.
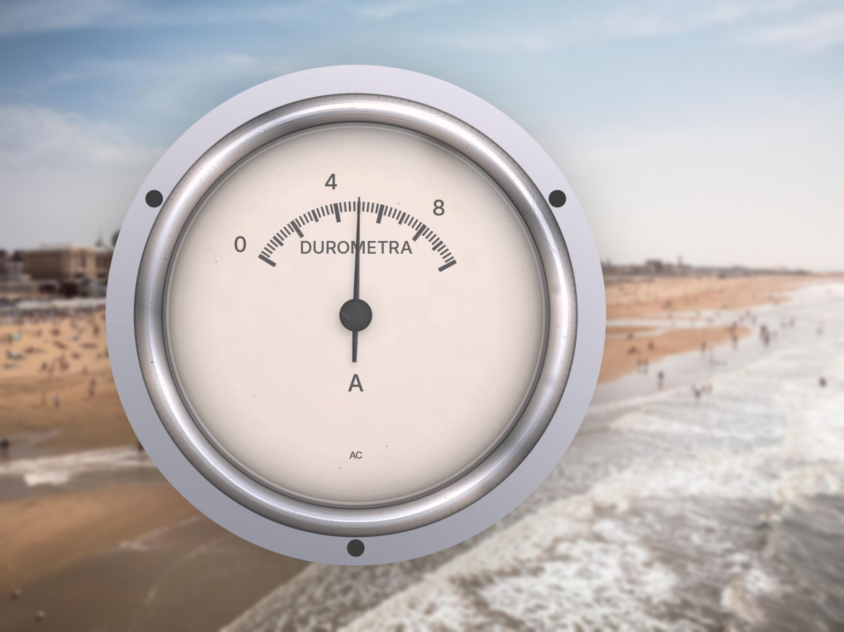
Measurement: 5 A
